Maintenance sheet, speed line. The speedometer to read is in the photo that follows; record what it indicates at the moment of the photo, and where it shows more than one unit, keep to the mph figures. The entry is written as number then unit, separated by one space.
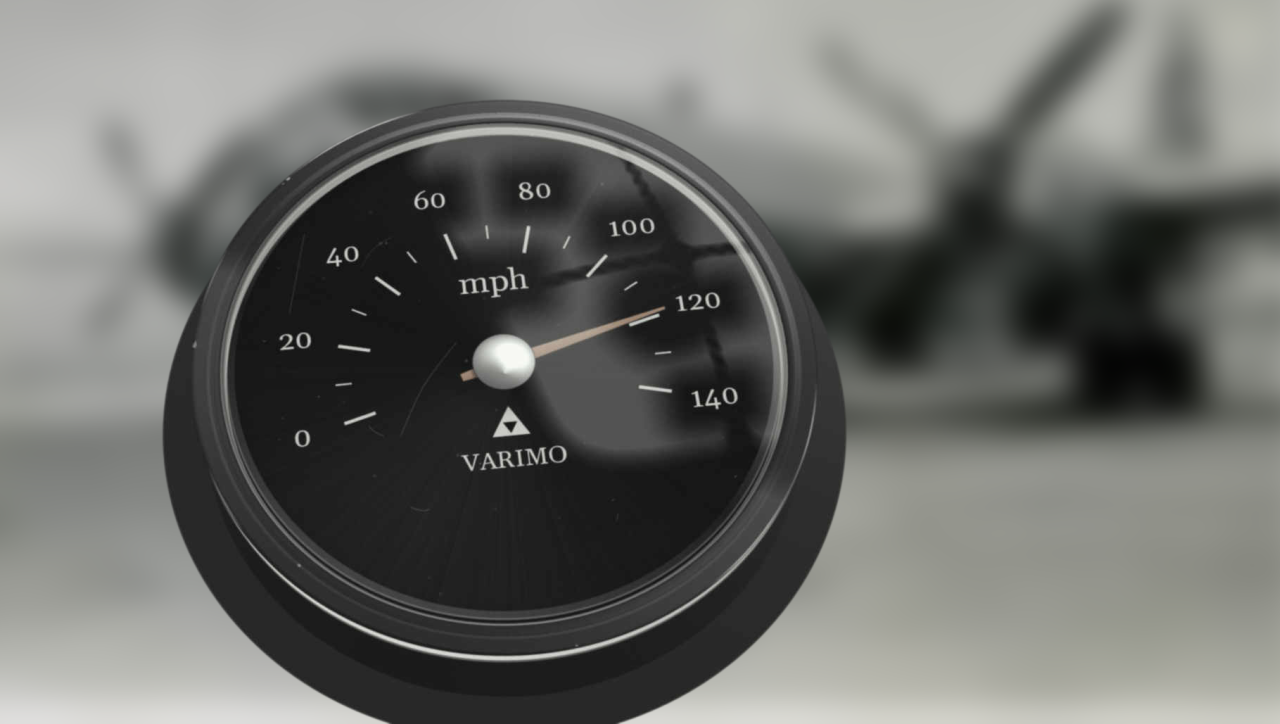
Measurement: 120 mph
